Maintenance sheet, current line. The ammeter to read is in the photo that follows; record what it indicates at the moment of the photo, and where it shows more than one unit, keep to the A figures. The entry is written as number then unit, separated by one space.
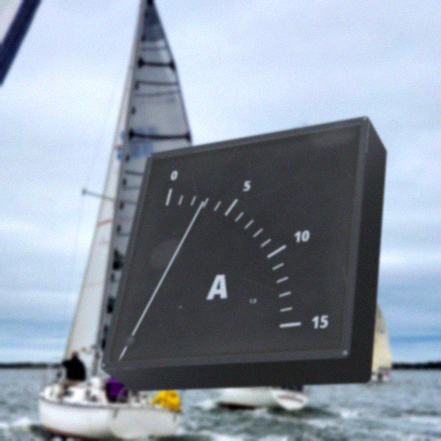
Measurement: 3 A
